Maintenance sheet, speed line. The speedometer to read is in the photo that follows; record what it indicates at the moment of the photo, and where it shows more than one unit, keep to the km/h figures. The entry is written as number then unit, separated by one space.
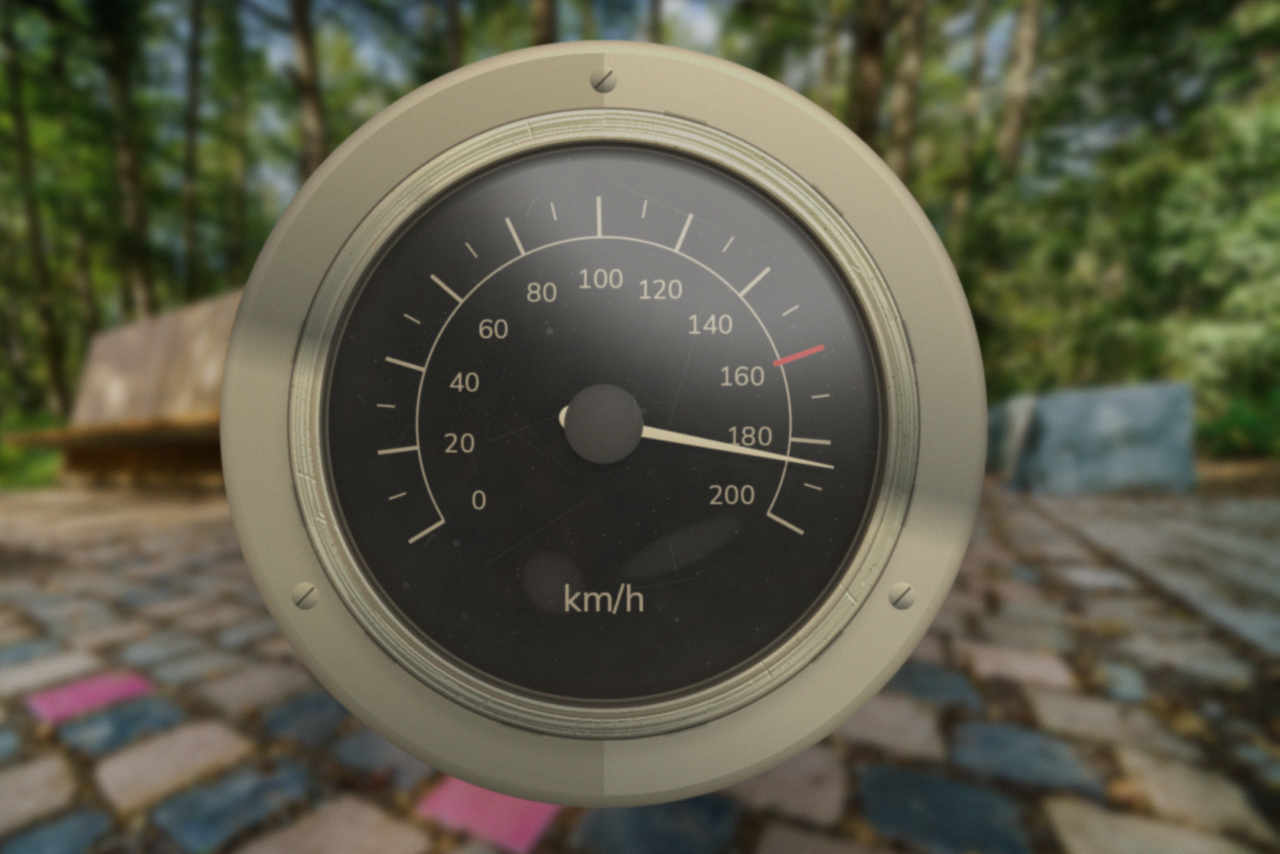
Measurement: 185 km/h
